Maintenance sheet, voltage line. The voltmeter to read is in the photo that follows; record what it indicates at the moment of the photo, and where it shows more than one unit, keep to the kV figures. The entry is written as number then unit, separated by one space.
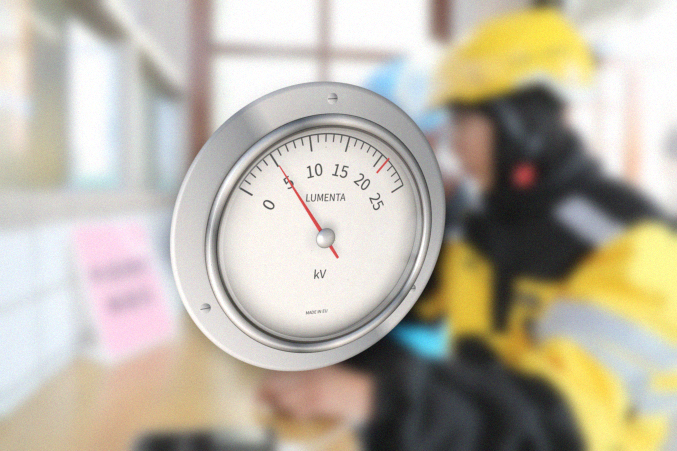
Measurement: 5 kV
